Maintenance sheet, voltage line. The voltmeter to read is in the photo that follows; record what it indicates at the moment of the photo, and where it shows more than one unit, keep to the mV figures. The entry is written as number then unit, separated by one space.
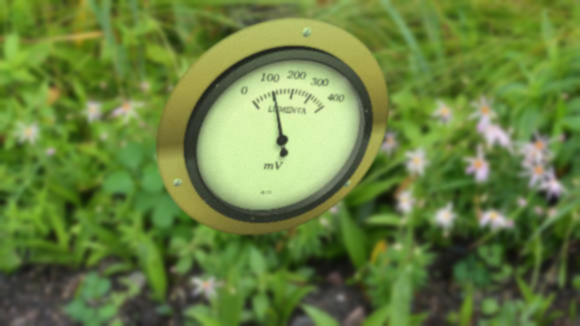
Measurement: 100 mV
